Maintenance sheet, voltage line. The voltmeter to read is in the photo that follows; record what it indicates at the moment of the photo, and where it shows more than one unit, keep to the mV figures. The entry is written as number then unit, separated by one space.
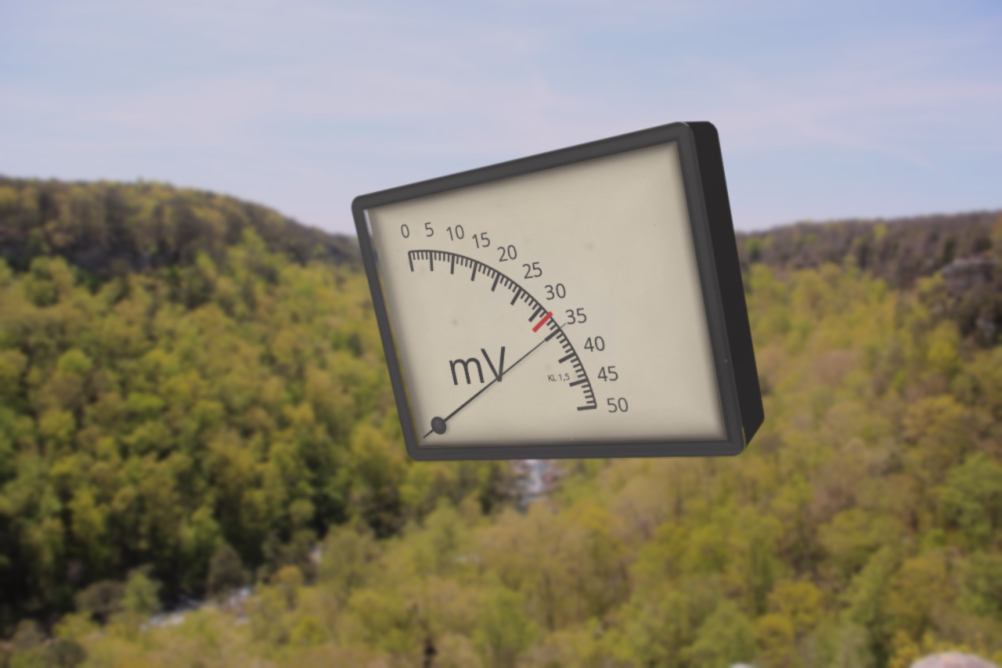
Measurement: 35 mV
